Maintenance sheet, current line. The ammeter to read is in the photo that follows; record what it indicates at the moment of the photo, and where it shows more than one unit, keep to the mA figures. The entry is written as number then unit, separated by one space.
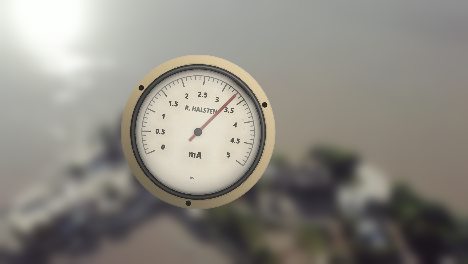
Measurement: 3.3 mA
